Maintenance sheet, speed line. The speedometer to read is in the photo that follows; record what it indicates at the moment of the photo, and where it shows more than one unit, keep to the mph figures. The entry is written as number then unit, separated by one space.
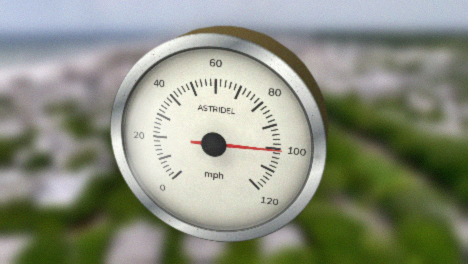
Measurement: 100 mph
